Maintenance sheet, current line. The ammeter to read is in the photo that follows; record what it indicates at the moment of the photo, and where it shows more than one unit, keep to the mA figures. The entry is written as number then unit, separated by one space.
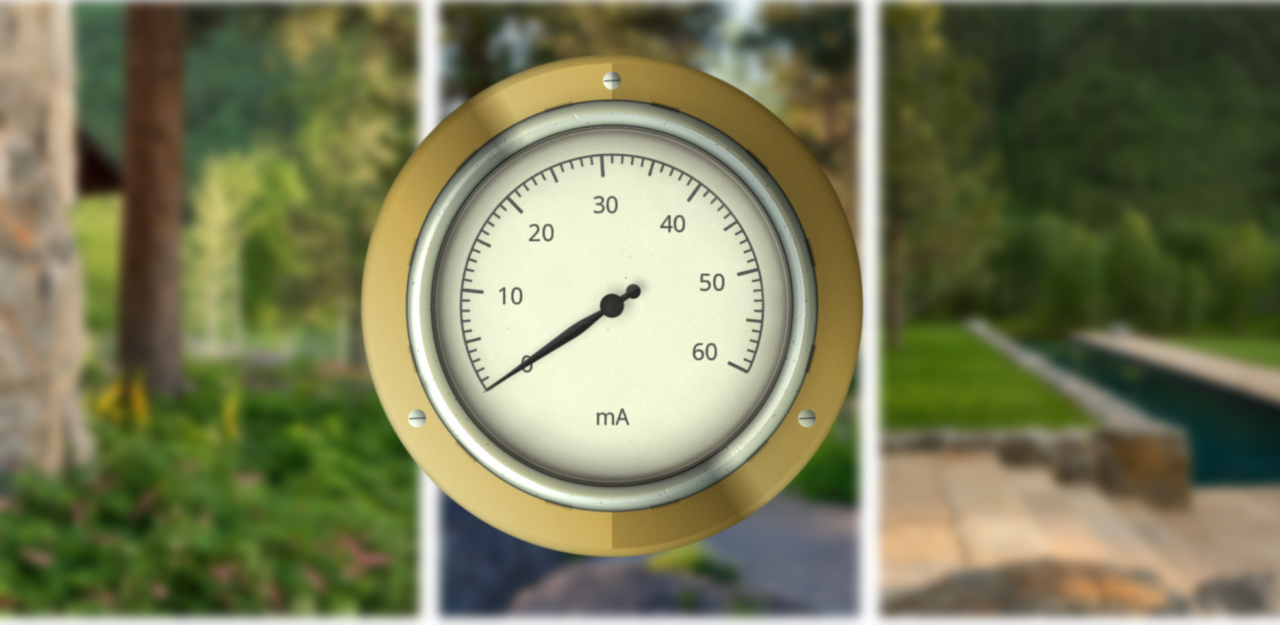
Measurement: 0 mA
